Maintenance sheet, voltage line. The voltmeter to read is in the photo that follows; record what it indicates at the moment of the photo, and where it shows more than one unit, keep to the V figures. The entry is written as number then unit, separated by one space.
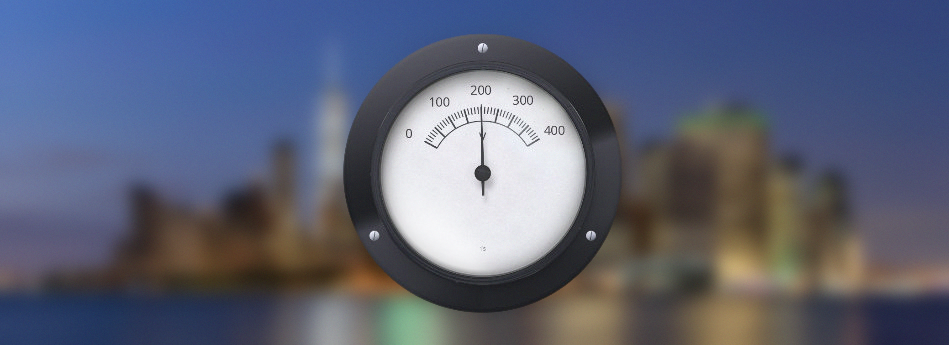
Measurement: 200 V
